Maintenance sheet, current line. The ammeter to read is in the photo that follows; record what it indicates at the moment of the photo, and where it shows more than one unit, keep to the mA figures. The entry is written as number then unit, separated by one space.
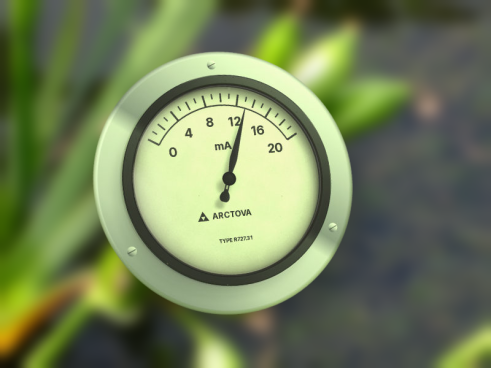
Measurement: 13 mA
